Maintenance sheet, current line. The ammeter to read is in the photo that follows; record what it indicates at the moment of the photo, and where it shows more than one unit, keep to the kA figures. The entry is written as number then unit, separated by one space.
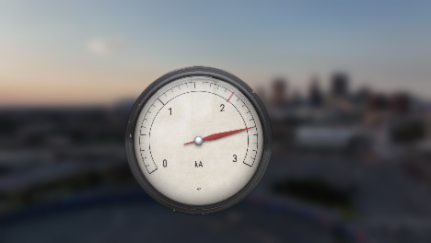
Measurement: 2.5 kA
